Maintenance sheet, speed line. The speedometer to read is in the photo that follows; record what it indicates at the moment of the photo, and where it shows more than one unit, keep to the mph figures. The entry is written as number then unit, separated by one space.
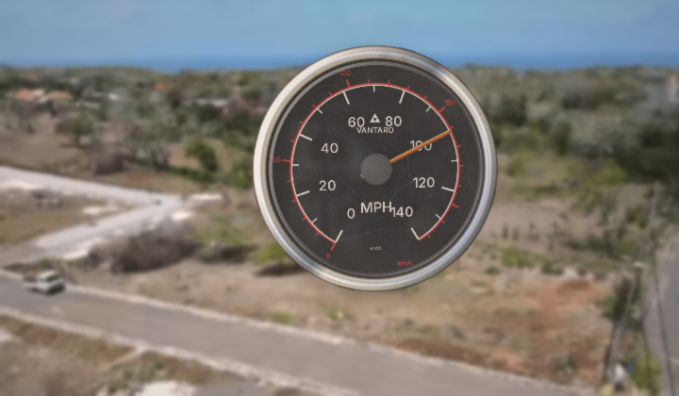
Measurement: 100 mph
